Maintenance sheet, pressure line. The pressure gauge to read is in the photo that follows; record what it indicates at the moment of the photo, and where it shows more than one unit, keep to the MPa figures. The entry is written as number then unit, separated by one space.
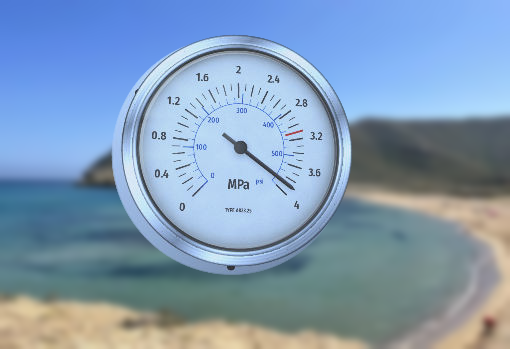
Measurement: 3.9 MPa
